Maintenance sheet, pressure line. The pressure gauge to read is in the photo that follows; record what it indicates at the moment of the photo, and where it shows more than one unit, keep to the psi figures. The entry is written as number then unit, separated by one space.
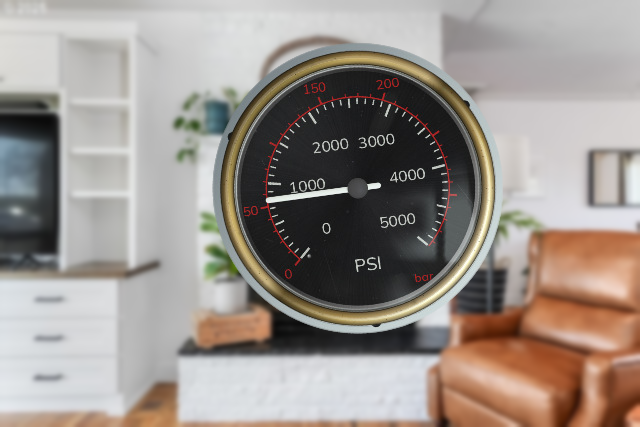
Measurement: 800 psi
